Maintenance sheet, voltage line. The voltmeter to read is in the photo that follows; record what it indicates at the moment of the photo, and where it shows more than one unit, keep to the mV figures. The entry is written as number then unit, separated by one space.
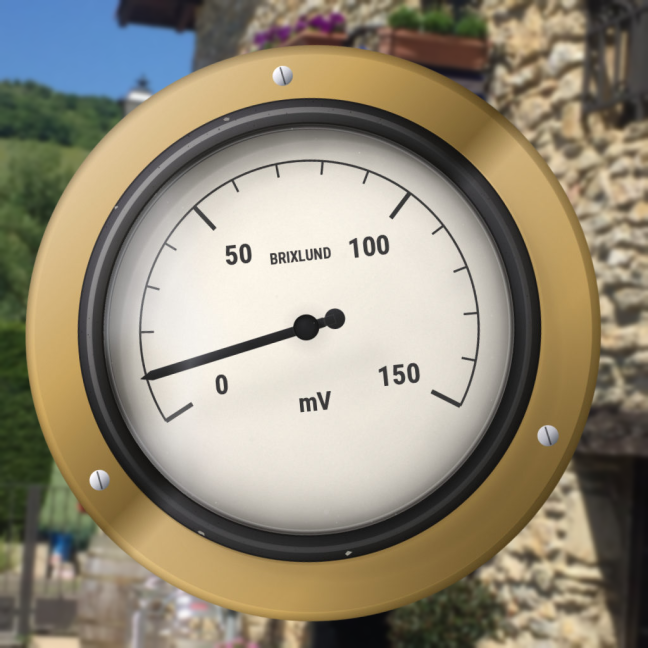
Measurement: 10 mV
